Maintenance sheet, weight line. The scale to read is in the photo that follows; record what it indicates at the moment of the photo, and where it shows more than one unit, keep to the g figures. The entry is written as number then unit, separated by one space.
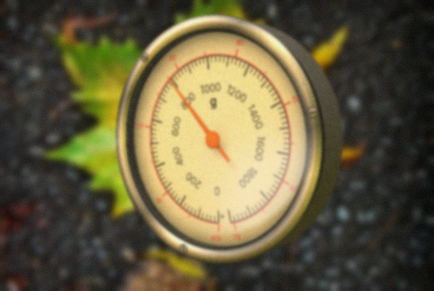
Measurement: 800 g
